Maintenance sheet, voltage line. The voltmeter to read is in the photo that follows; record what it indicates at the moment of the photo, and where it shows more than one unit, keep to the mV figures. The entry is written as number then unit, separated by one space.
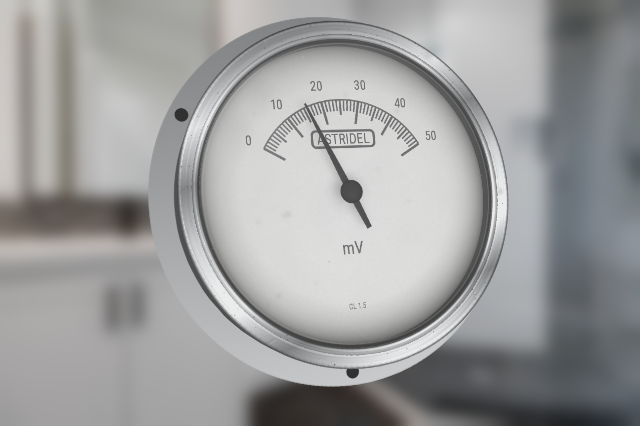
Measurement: 15 mV
